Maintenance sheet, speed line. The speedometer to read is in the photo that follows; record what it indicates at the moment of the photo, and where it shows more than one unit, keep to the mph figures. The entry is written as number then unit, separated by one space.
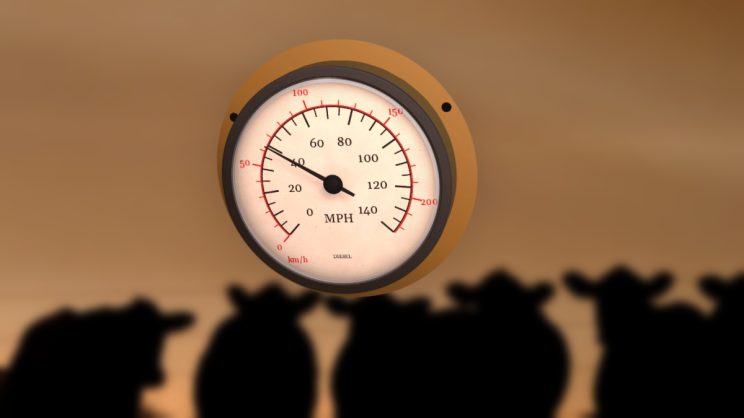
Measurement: 40 mph
